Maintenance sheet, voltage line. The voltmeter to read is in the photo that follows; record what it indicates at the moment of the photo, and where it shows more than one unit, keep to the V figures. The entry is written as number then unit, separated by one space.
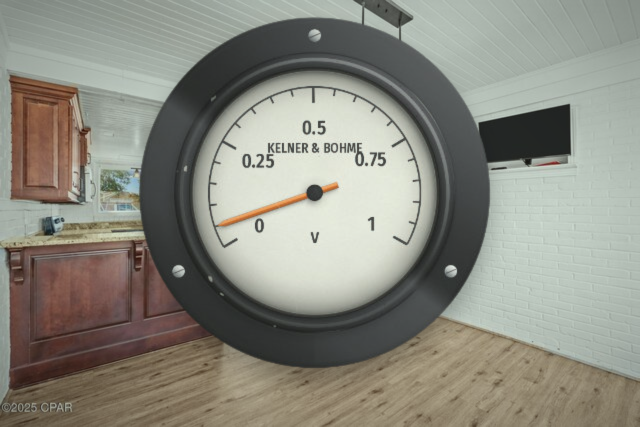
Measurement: 0.05 V
